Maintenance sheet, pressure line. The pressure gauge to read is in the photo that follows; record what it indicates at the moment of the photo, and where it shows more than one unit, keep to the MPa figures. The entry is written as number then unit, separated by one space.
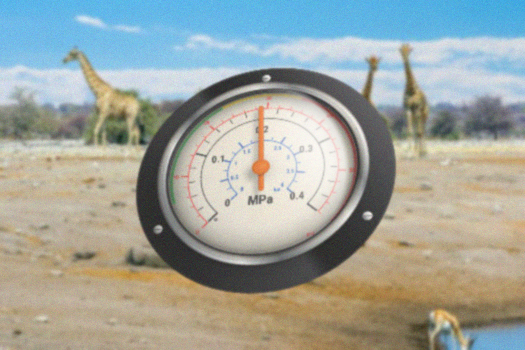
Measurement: 0.2 MPa
